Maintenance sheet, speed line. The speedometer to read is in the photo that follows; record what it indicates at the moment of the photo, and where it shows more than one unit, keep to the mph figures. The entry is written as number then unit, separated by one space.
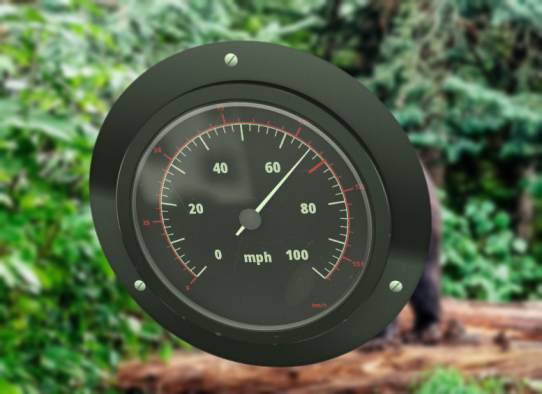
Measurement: 66 mph
